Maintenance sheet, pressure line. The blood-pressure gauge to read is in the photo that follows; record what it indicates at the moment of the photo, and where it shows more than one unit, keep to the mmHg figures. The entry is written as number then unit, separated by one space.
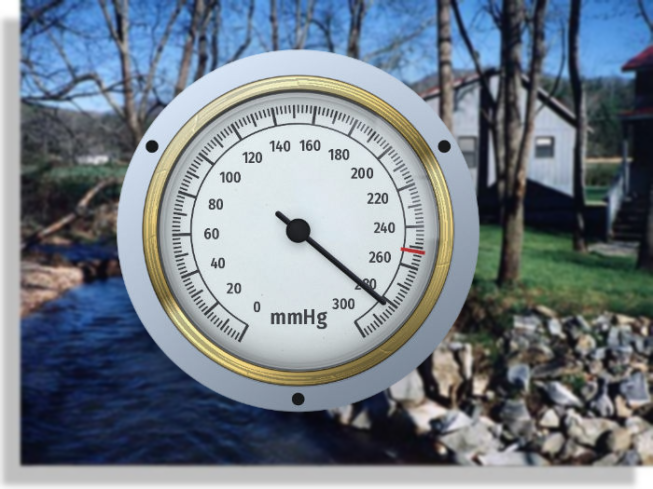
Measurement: 282 mmHg
